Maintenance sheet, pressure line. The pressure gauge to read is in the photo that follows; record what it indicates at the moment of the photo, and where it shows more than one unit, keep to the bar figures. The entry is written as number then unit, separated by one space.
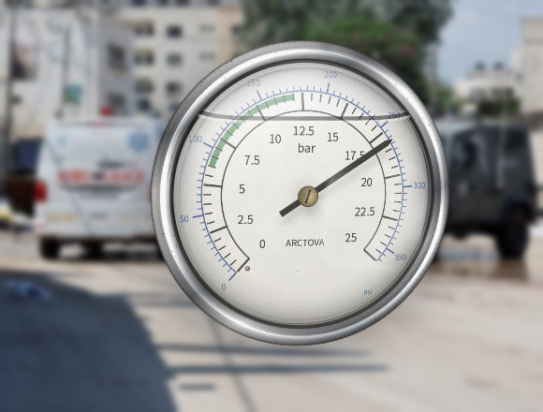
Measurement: 18 bar
